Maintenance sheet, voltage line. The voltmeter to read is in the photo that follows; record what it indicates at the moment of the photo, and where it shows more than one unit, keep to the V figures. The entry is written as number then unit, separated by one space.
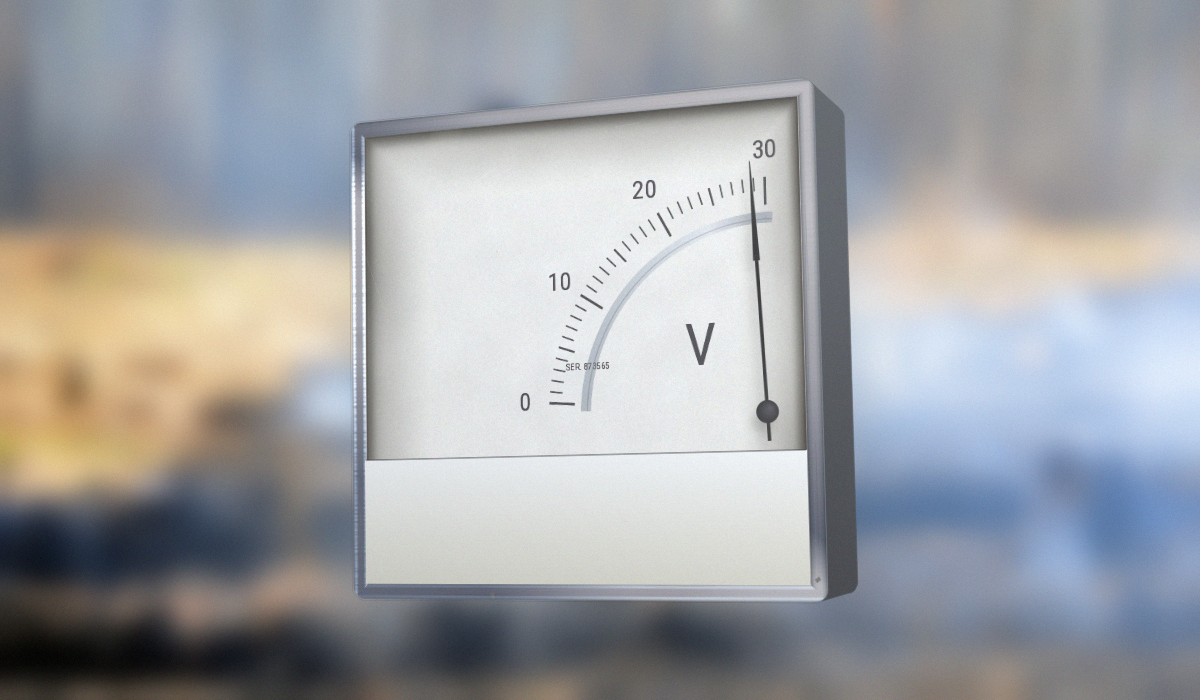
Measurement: 29 V
